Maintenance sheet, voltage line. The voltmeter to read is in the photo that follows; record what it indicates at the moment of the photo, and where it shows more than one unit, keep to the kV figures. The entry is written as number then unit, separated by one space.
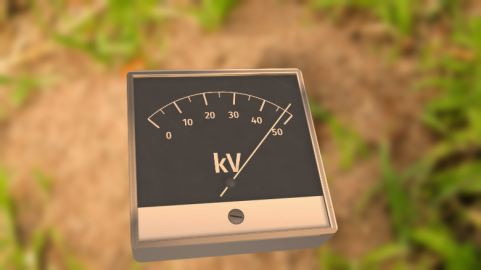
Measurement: 47.5 kV
